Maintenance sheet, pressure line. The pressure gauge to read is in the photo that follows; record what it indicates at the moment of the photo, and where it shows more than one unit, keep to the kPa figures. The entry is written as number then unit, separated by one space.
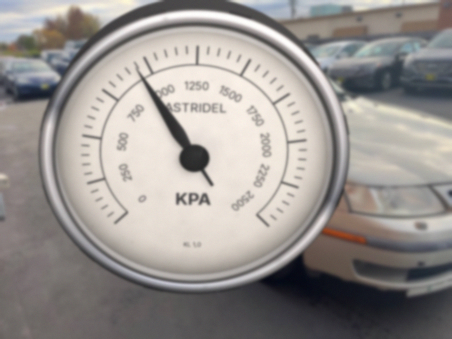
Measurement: 950 kPa
